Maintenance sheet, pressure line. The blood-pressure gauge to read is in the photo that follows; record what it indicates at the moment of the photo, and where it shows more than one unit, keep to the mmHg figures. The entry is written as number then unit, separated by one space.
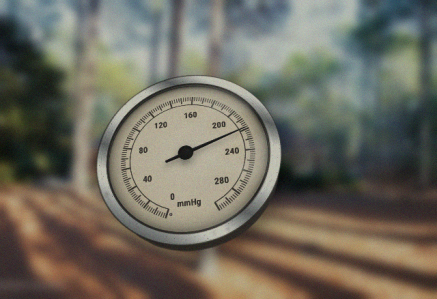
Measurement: 220 mmHg
